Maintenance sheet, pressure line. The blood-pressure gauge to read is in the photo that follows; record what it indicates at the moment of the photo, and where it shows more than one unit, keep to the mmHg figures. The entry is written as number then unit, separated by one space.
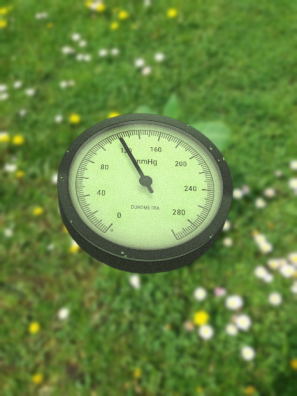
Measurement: 120 mmHg
